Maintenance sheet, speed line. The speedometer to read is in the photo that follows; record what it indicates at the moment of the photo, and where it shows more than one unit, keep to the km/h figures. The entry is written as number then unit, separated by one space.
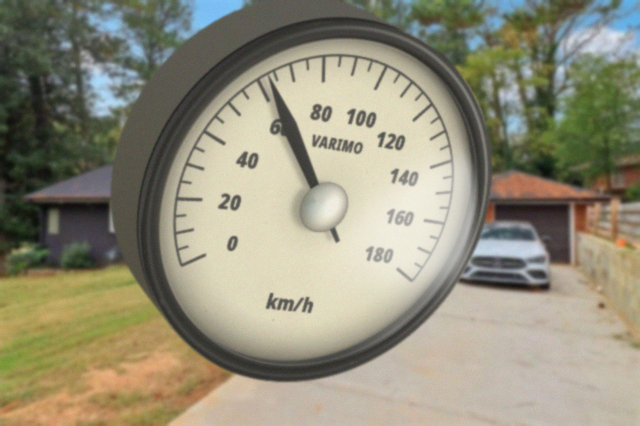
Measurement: 62.5 km/h
